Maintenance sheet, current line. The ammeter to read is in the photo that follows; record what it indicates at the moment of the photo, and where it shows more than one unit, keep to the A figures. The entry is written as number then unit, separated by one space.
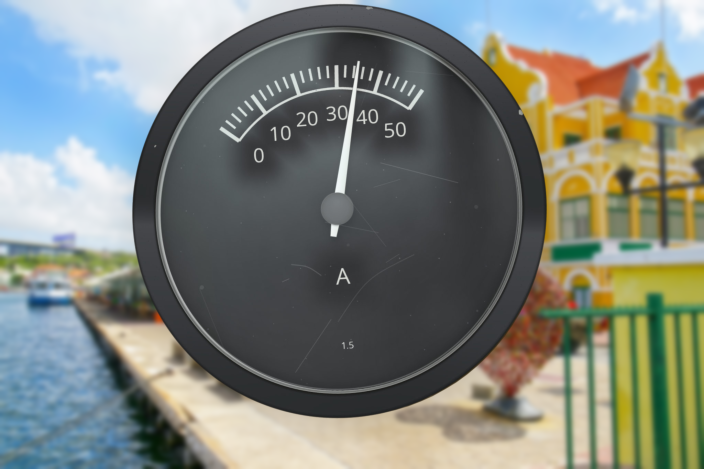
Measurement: 35 A
